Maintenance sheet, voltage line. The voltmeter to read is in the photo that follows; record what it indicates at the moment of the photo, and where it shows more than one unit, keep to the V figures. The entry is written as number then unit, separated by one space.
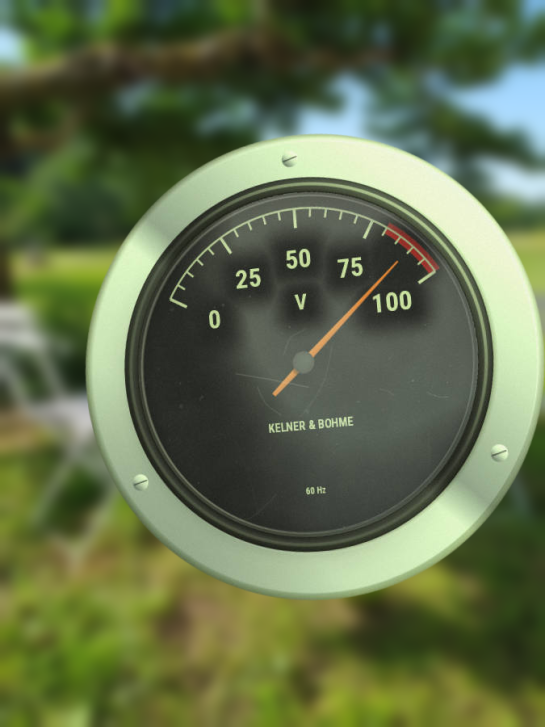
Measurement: 90 V
